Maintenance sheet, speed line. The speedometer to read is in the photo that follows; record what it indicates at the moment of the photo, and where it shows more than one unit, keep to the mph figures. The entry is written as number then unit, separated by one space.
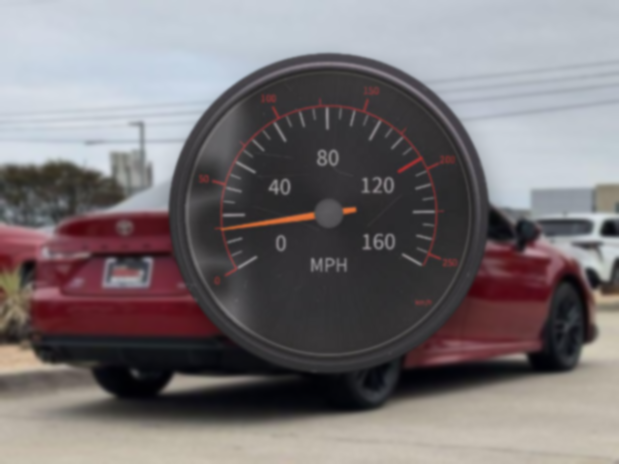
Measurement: 15 mph
